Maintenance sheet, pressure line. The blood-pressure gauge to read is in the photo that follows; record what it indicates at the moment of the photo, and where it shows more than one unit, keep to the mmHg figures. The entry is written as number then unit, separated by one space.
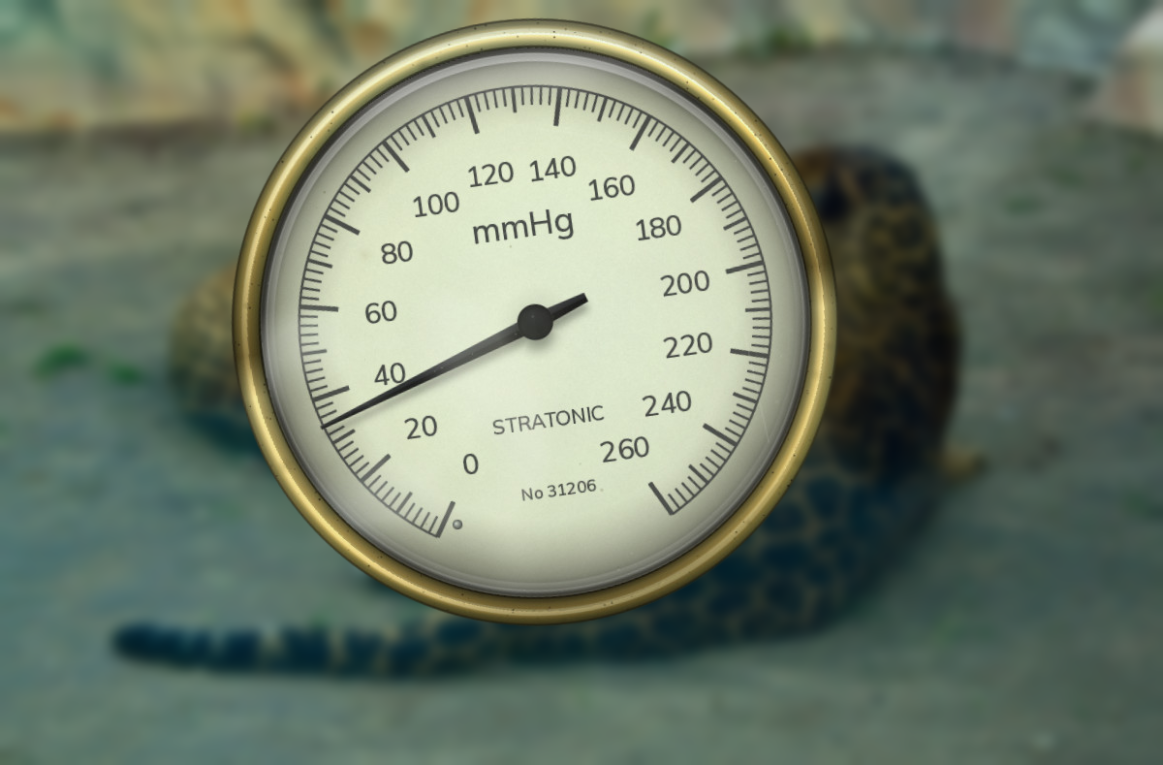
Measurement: 34 mmHg
